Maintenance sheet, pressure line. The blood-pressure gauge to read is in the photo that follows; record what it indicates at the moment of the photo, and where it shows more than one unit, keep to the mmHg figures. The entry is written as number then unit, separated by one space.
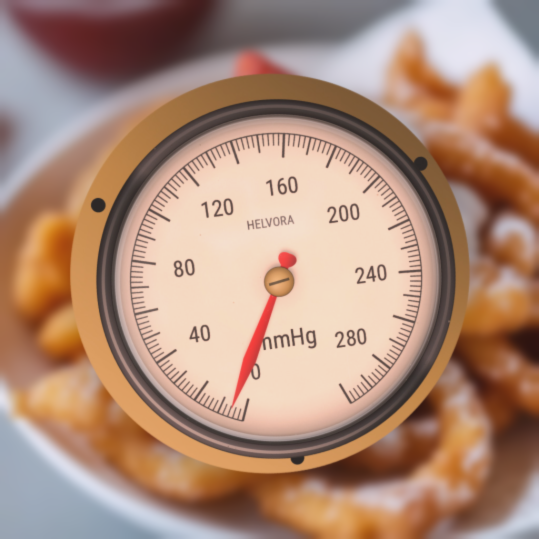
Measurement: 6 mmHg
